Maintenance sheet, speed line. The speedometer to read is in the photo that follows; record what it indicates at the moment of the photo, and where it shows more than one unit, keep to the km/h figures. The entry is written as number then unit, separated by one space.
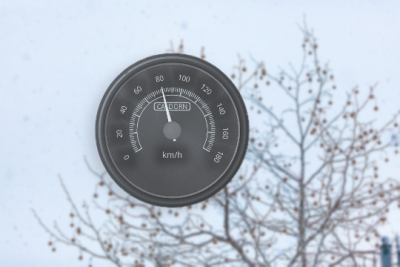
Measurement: 80 km/h
